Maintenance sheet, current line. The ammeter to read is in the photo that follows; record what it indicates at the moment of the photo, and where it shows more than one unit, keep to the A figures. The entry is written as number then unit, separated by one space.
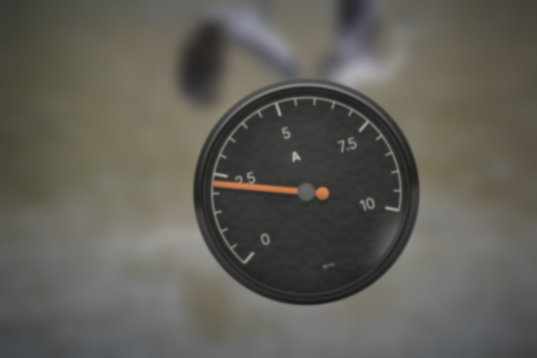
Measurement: 2.25 A
